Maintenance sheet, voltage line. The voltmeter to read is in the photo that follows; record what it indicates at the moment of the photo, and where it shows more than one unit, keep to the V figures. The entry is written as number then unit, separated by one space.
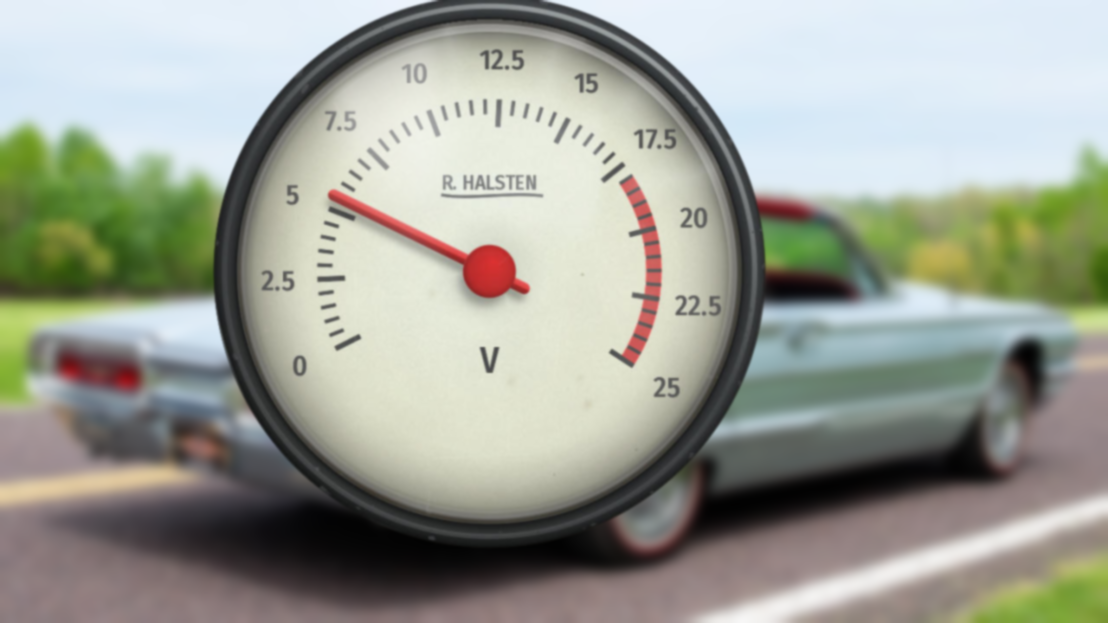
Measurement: 5.5 V
